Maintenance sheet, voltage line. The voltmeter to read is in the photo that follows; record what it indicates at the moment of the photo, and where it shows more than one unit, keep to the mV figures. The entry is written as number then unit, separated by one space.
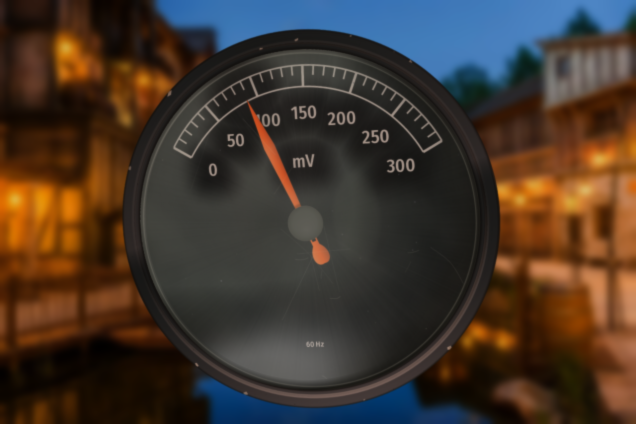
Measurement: 90 mV
